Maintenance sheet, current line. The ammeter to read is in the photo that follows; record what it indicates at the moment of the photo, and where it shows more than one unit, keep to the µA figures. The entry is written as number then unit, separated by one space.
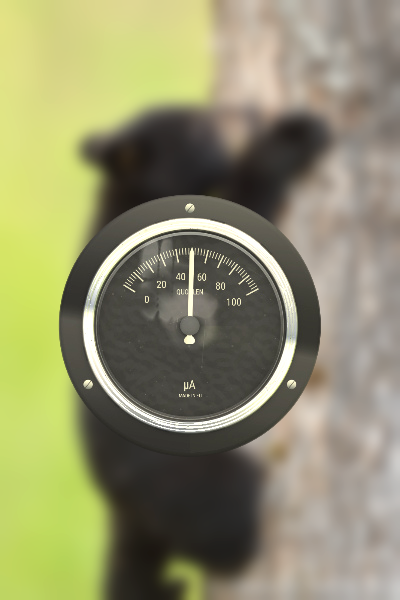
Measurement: 50 µA
